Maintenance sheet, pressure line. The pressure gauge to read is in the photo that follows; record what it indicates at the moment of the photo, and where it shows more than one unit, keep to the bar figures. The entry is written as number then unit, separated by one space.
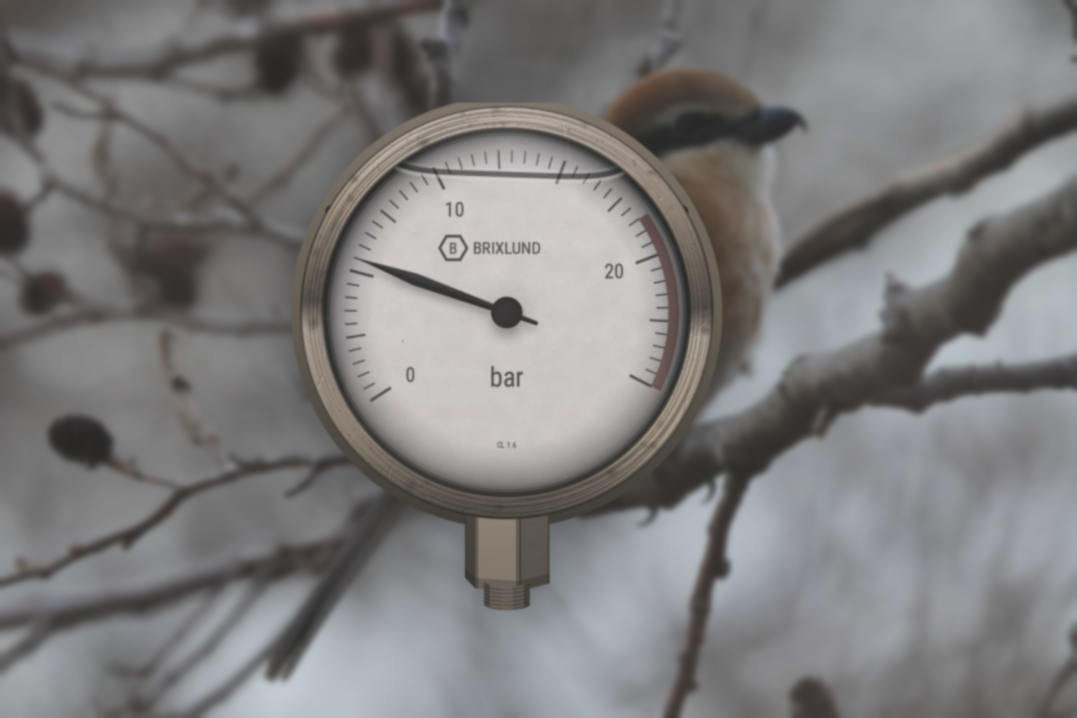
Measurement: 5.5 bar
